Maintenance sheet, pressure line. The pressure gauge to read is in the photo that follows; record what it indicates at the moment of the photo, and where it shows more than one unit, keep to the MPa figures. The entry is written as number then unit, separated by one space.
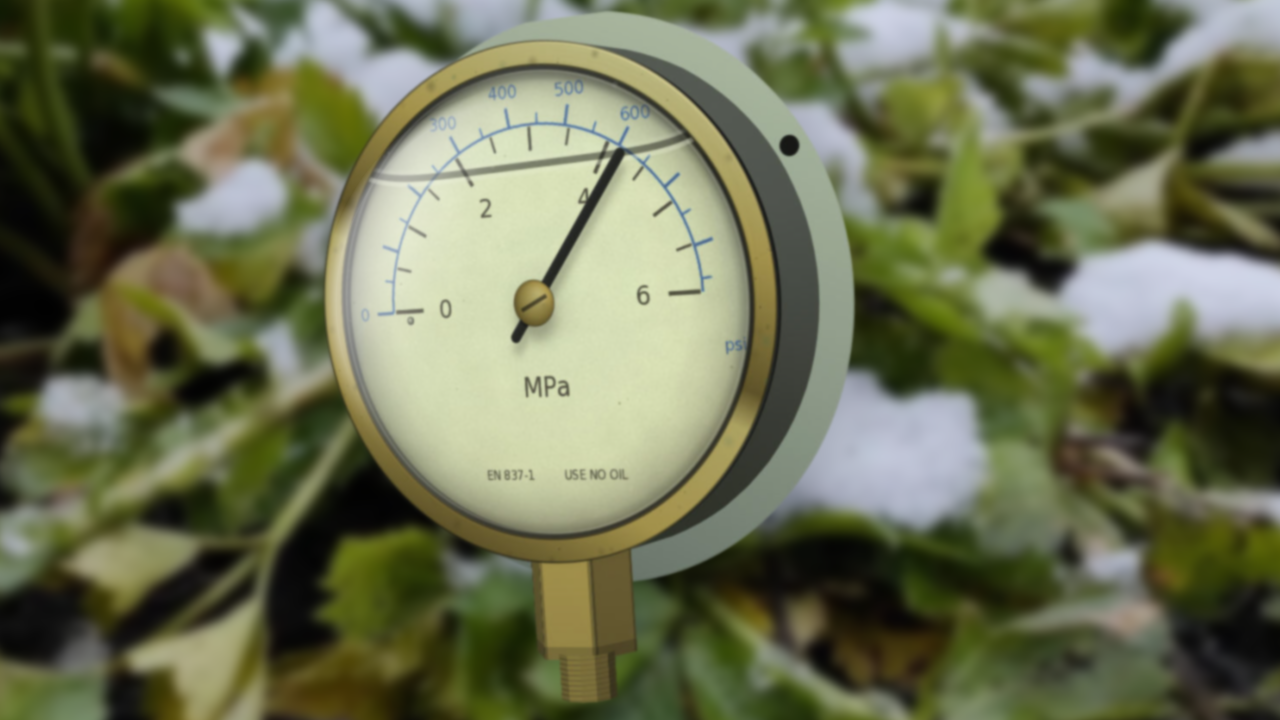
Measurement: 4.25 MPa
